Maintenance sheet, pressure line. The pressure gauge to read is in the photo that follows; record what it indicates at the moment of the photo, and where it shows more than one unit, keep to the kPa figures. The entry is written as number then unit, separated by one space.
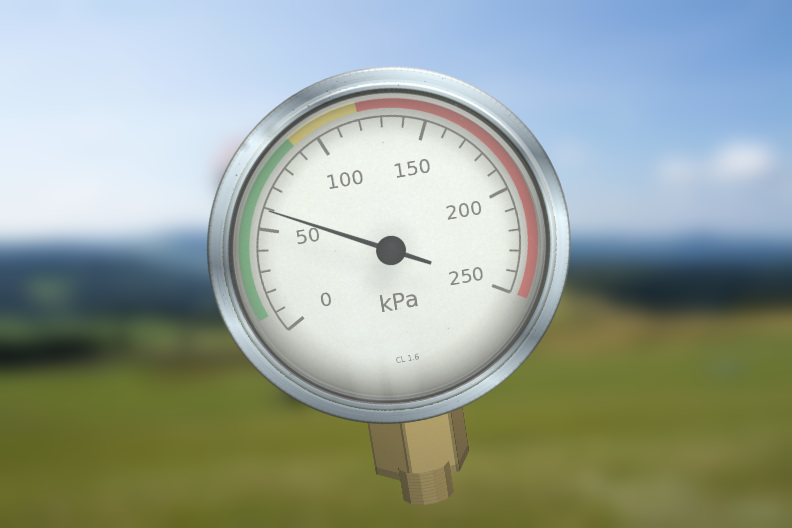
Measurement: 60 kPa
